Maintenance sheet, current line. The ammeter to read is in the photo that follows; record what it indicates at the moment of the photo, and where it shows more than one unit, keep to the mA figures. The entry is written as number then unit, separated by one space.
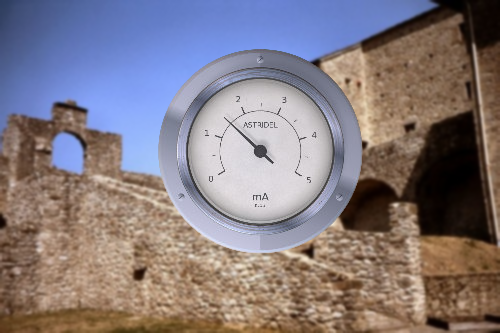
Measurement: 1.5 mA
